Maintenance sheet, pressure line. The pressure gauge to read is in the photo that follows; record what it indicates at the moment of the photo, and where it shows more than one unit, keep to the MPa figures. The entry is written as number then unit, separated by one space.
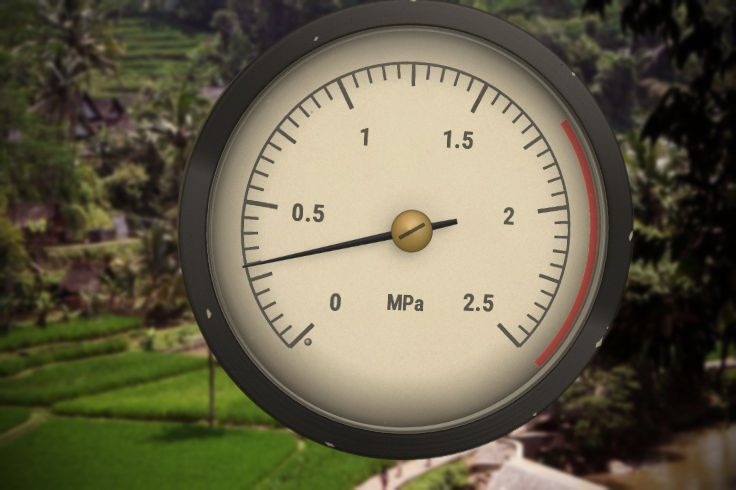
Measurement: 0.3 MPa
